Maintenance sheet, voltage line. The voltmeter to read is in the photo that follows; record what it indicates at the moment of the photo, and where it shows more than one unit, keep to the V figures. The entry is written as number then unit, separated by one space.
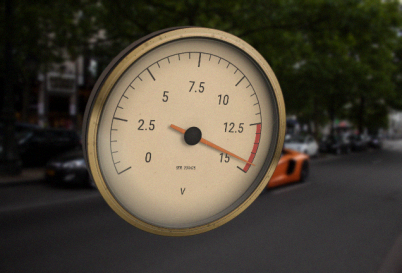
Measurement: 14.5 V
